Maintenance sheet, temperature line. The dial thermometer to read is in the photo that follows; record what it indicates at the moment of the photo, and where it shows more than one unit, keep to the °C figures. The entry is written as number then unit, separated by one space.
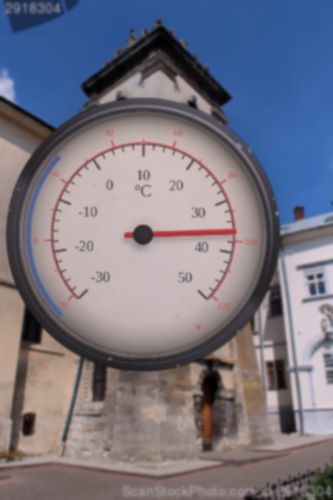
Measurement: 36 °C
